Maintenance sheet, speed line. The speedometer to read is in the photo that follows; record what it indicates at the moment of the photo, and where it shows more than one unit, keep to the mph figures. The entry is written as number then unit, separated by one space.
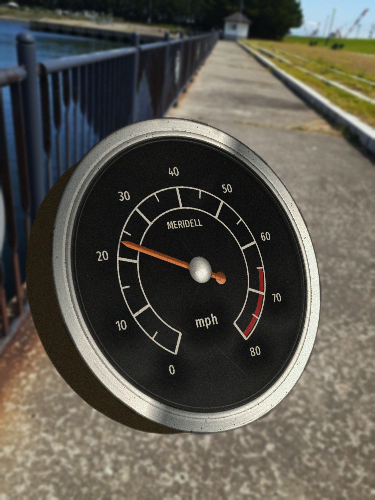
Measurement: 22.5 mph
